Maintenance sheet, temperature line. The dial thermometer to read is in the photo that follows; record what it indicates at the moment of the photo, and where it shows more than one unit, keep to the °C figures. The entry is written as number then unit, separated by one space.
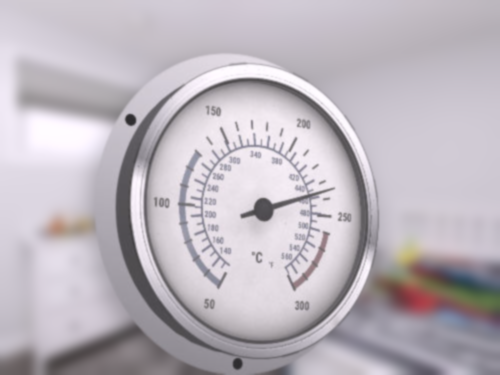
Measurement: 235 °C
